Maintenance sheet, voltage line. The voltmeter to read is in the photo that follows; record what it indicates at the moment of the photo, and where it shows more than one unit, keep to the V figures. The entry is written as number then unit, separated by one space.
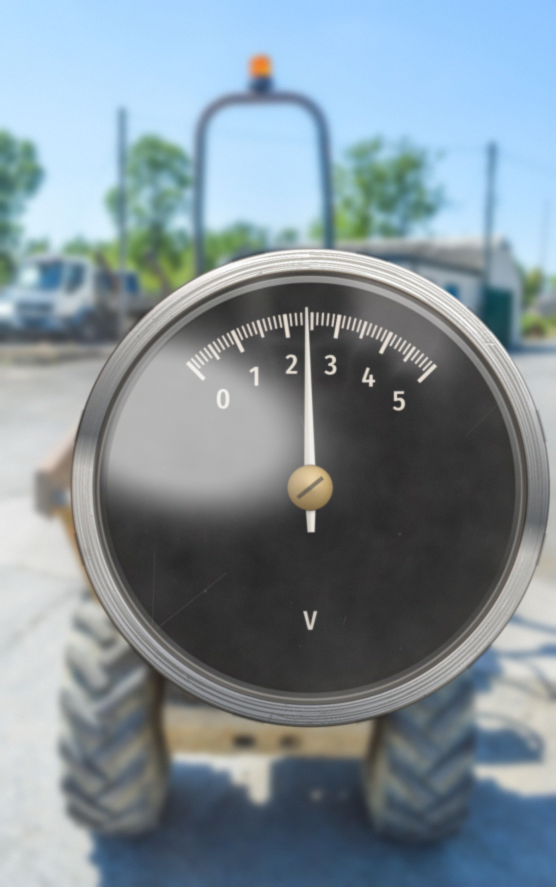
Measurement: 2.4 V
